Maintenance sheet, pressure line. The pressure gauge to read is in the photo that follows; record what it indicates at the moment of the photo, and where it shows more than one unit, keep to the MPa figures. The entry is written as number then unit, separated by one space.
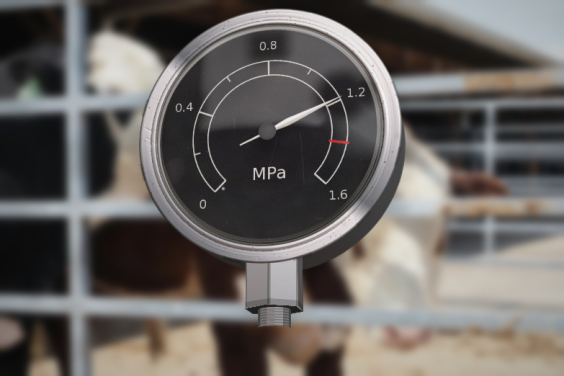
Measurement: 1.2 MPa
